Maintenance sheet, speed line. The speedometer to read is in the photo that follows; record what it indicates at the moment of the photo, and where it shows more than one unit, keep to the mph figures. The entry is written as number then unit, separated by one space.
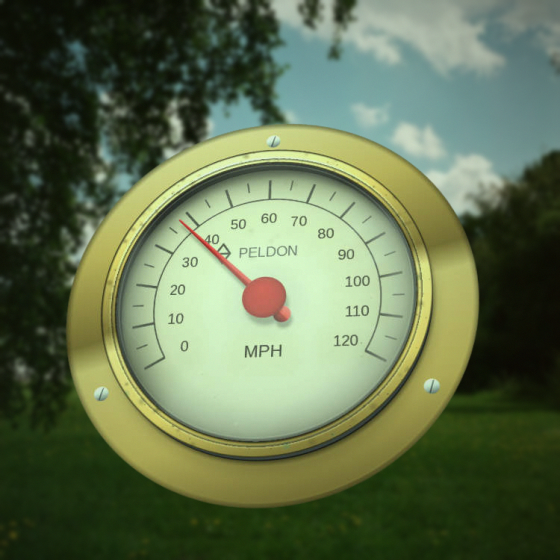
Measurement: 37.5 mph
